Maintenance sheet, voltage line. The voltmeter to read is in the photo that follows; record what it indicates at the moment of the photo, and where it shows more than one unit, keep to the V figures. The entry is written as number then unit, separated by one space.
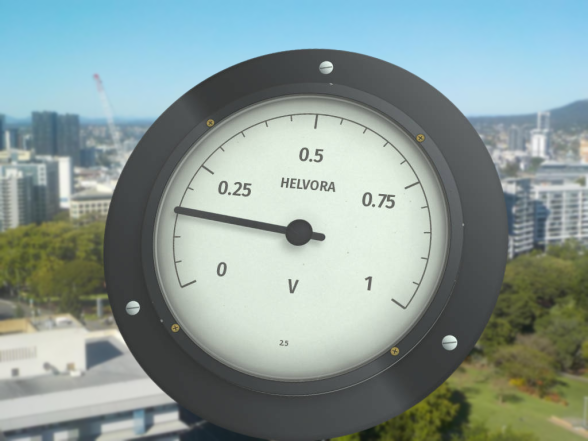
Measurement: 0.15 V
